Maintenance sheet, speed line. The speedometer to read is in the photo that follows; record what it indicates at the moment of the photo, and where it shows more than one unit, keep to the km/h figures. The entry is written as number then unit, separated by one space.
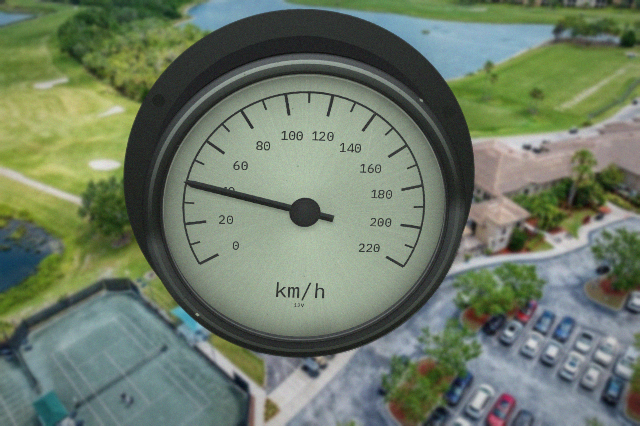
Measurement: 40 km/h
